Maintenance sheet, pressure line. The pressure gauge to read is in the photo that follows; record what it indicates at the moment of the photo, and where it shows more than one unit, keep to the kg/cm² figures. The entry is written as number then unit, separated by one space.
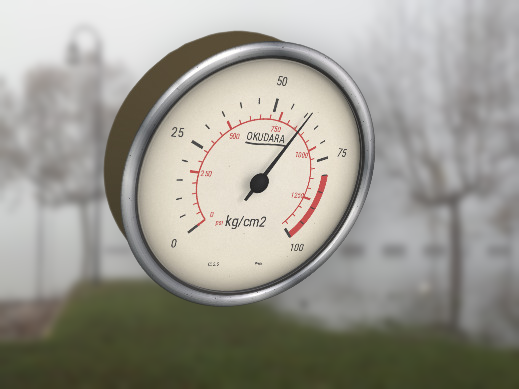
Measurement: 60 kg/cm²
